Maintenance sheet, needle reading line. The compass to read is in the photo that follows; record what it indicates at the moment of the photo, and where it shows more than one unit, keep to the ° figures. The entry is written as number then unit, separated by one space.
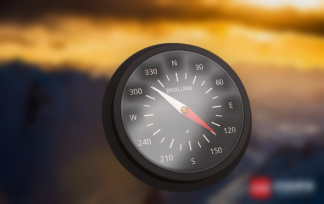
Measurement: 135 °
